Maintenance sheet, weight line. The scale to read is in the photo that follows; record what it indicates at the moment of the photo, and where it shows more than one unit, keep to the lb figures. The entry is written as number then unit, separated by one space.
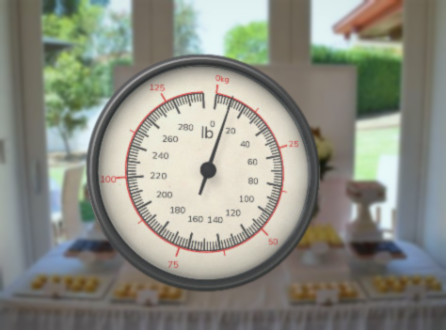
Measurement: 10 lb
